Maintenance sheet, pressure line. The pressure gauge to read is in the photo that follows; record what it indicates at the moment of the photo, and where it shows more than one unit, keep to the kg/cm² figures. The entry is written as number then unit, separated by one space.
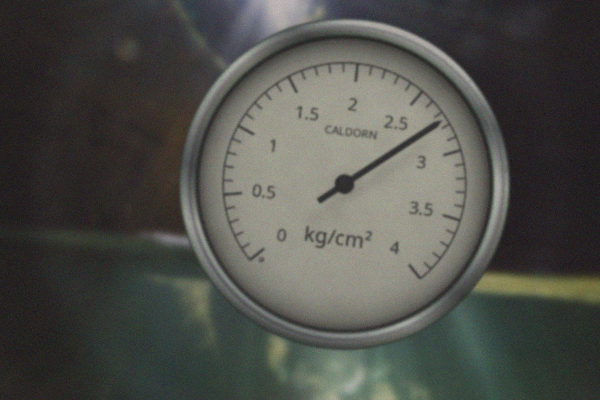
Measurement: 2.75 kg/cm²
